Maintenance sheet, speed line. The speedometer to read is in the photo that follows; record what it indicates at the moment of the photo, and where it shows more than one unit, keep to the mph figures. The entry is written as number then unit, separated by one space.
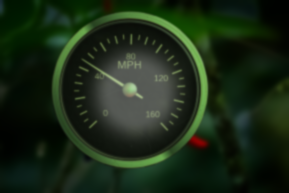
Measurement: 45 mph
